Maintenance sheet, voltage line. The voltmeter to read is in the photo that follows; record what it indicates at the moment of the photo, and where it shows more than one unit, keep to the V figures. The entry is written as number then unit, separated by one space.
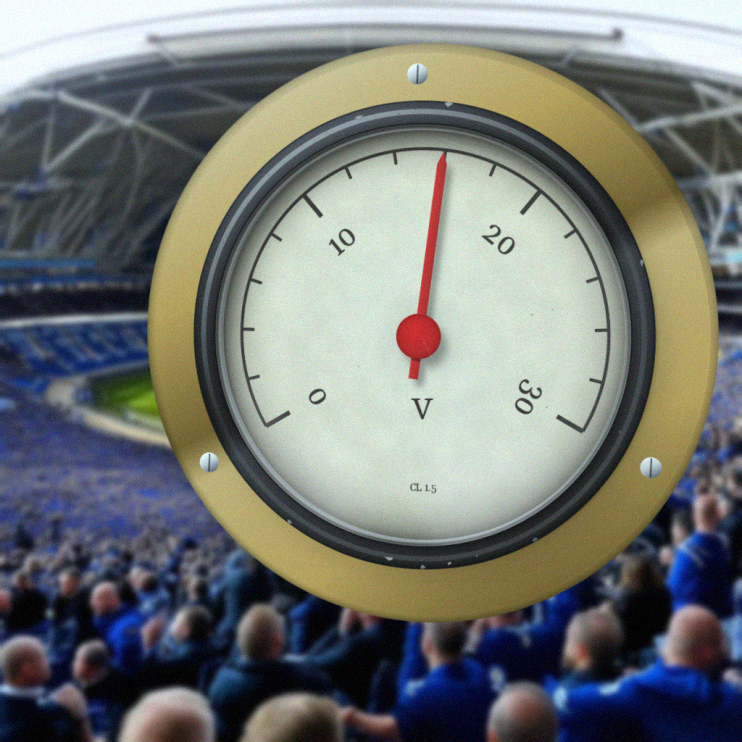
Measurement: 16 V
